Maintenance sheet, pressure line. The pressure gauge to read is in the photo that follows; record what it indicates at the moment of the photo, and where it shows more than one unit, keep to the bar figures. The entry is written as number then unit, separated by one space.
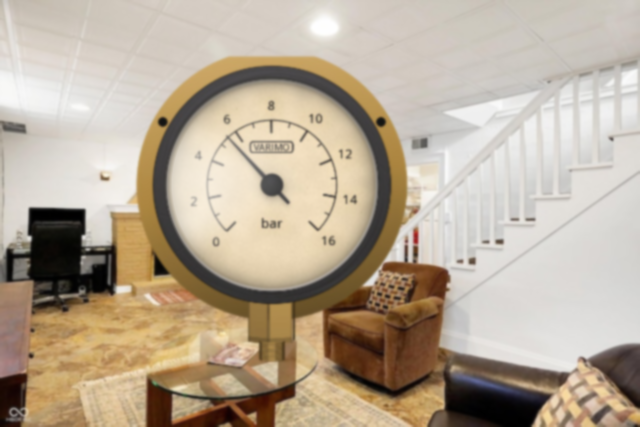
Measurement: 5.5 bar
